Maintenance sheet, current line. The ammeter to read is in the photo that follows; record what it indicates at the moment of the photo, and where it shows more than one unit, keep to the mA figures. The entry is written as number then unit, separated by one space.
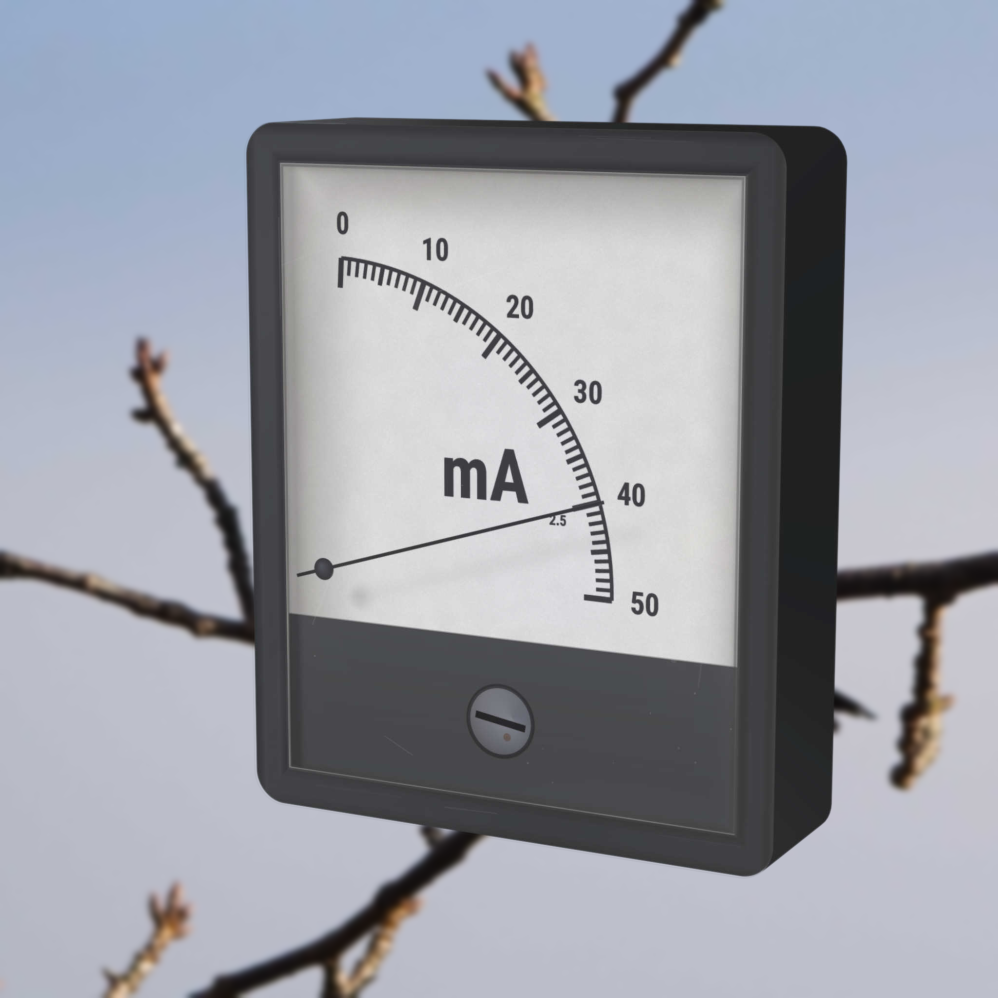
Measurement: 40 mA
